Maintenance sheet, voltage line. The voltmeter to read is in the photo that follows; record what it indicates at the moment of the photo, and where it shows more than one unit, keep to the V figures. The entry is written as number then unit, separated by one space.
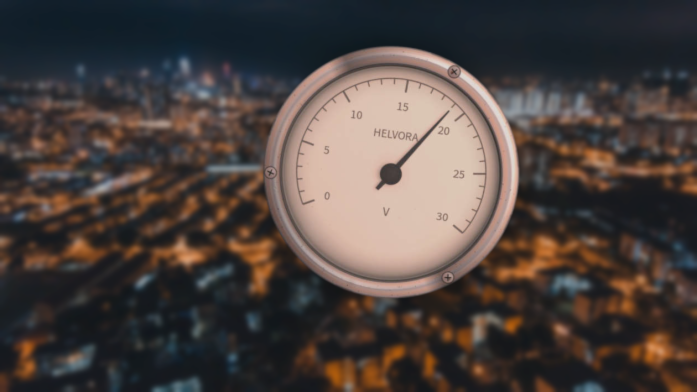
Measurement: 19 V
